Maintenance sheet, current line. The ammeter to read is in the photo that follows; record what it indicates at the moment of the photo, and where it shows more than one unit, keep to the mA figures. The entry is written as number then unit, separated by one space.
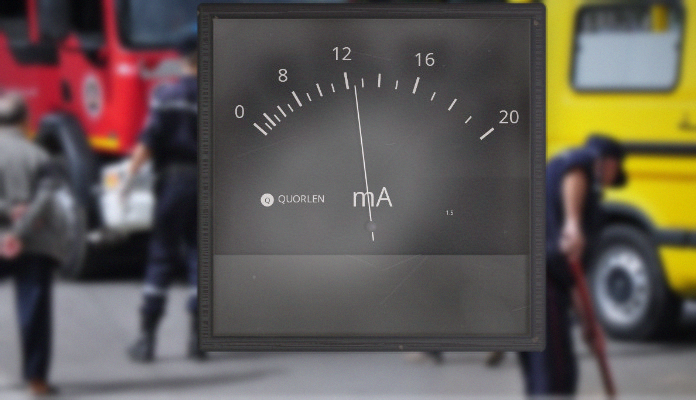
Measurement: 12.5 mA
